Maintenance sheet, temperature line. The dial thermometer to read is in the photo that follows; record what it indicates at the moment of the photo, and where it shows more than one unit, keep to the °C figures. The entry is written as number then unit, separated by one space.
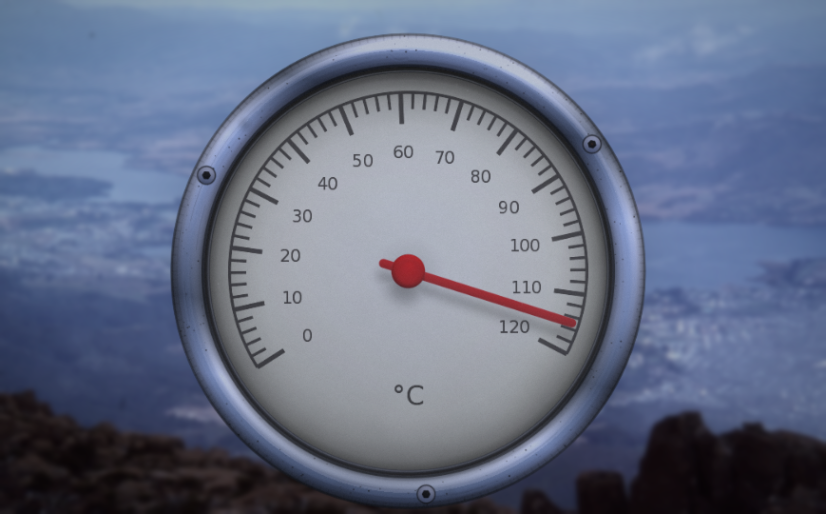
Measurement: 115 °C
